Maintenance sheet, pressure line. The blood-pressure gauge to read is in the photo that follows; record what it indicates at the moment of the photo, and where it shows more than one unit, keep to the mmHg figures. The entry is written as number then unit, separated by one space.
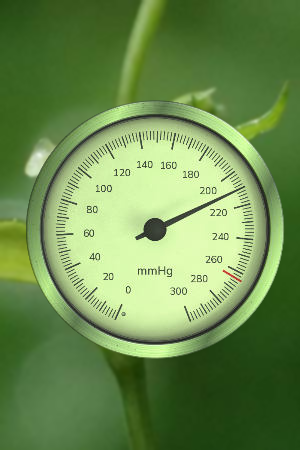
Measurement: 210 mmHg
